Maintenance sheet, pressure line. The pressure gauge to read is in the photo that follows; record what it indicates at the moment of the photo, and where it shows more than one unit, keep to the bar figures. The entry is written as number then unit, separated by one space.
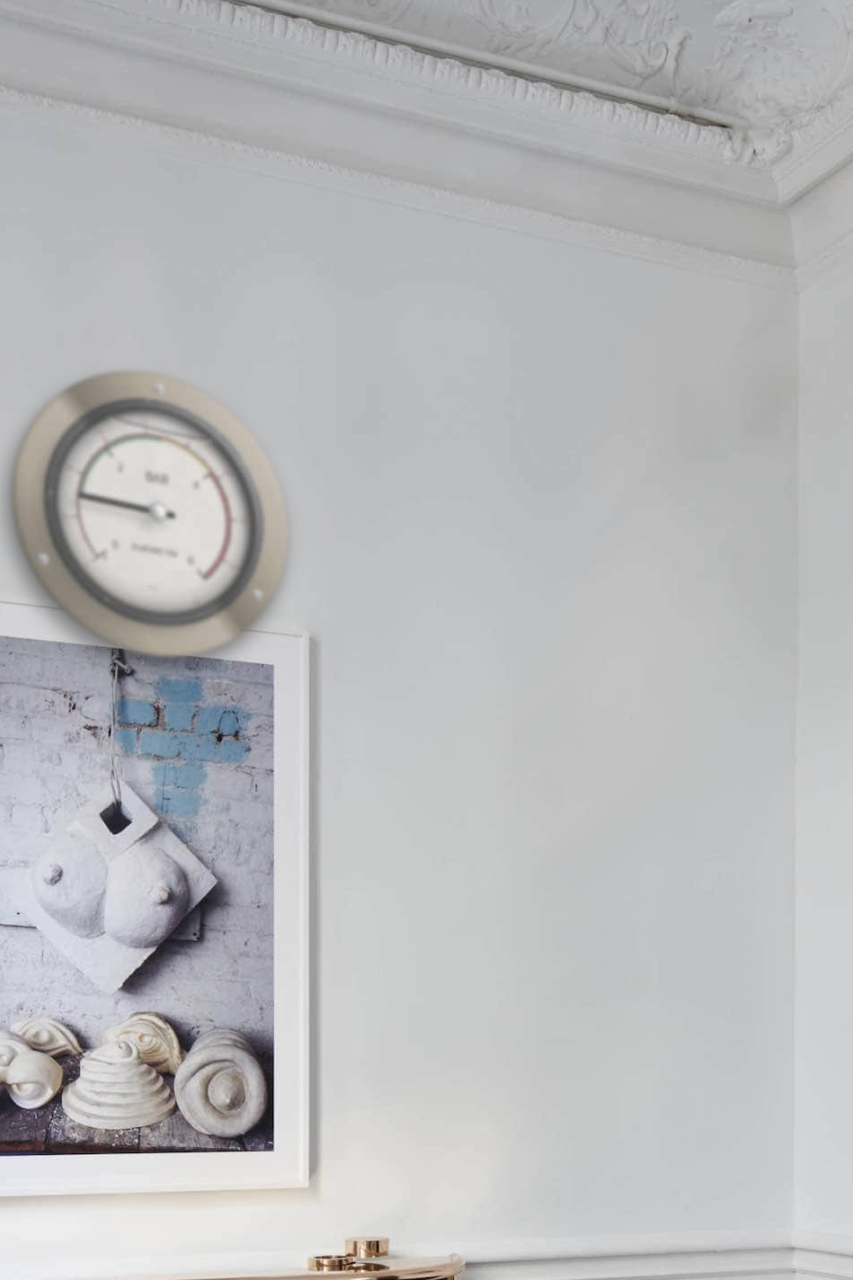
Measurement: 1 bar
